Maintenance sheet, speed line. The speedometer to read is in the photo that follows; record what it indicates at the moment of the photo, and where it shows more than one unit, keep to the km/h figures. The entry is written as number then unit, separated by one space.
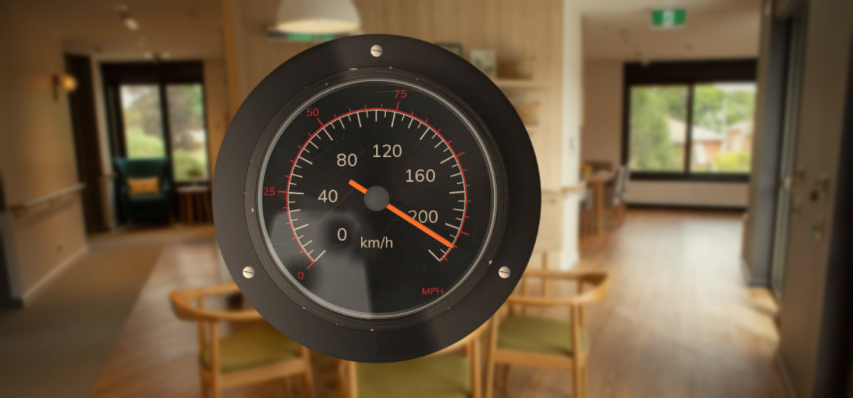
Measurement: 210 km/h
